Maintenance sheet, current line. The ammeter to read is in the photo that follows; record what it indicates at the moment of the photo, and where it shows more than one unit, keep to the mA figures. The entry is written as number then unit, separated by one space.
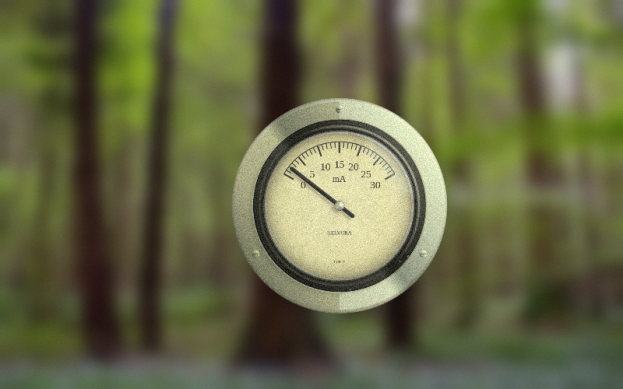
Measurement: 2 mA
